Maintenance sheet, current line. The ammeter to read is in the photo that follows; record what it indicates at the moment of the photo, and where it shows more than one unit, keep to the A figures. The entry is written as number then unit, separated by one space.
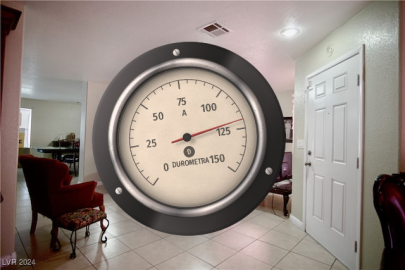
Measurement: 120 A
